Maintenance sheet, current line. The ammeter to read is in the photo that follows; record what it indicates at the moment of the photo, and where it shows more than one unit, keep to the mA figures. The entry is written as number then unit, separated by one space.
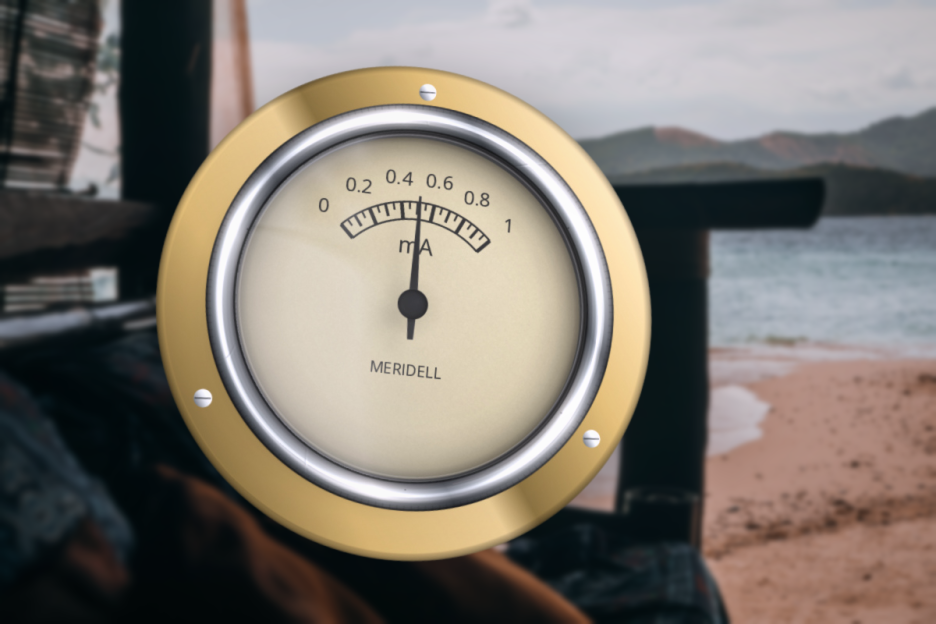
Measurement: 0.5 mA
